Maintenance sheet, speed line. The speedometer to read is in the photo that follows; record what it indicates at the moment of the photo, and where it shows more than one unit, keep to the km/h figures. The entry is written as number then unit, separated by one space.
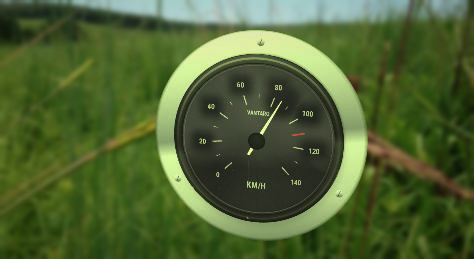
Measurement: 85 km/h
